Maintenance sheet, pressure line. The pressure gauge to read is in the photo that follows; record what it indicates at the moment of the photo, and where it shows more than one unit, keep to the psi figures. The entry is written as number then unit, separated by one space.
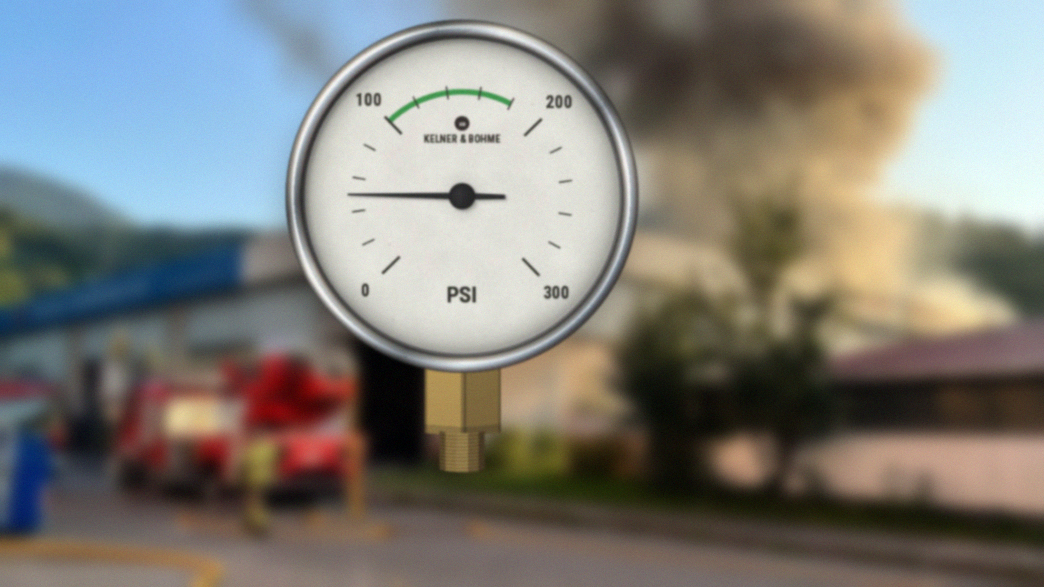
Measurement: 50 psi
